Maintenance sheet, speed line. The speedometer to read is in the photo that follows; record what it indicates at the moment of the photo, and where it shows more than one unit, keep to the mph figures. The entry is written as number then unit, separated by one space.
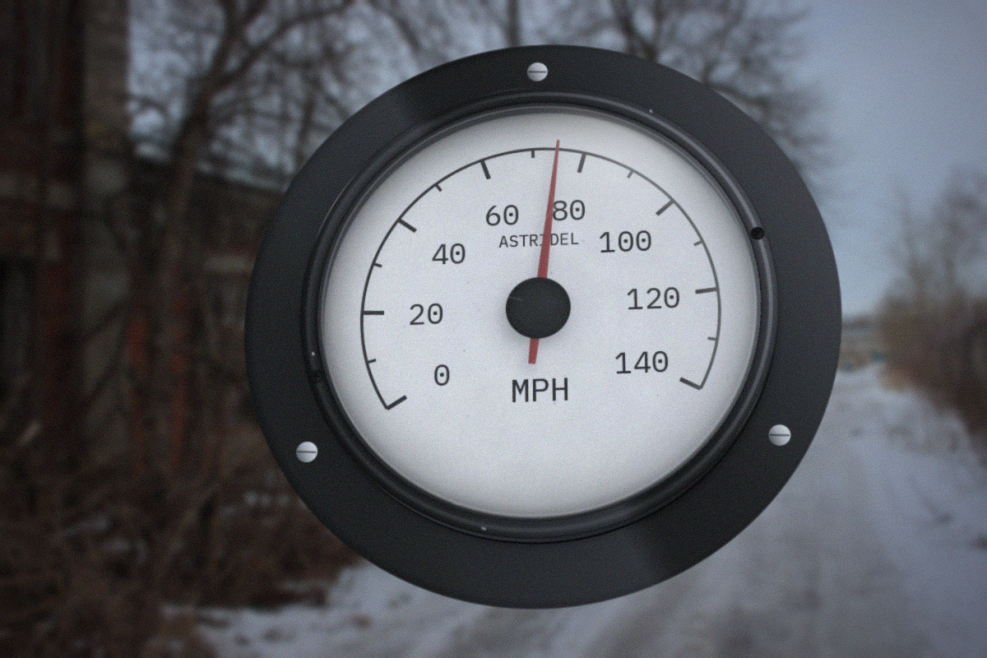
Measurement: 75 mph
